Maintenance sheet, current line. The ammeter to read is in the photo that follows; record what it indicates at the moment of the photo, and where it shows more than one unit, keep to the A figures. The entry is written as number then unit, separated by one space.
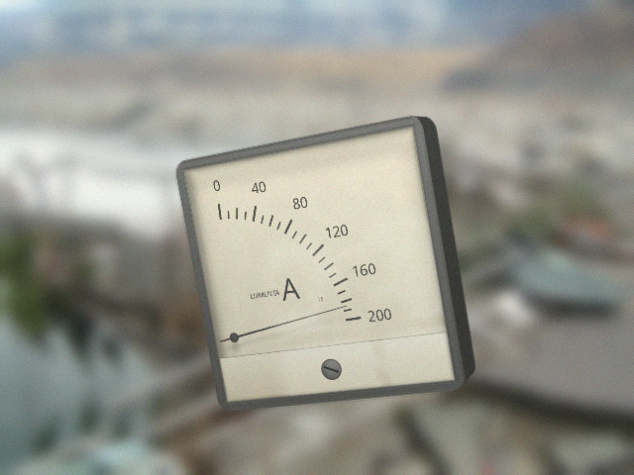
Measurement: 185 A
